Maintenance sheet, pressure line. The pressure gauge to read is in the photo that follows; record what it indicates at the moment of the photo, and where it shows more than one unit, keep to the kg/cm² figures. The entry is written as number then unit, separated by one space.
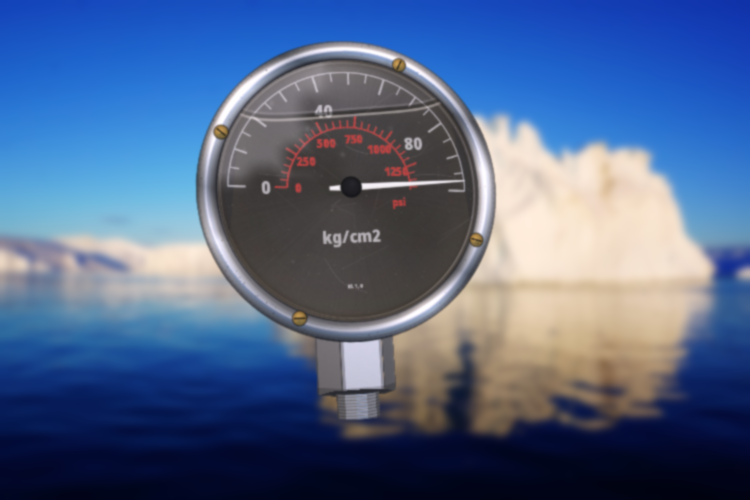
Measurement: 97.5 kg/cm²
